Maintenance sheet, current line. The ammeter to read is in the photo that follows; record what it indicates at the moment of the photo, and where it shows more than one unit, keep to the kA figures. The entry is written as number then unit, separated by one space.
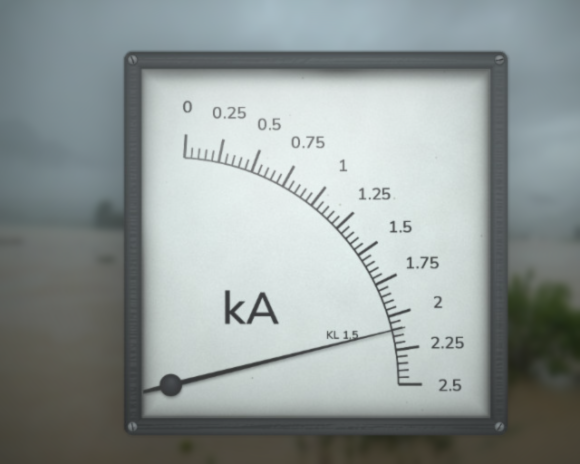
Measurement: 2.1 kA
